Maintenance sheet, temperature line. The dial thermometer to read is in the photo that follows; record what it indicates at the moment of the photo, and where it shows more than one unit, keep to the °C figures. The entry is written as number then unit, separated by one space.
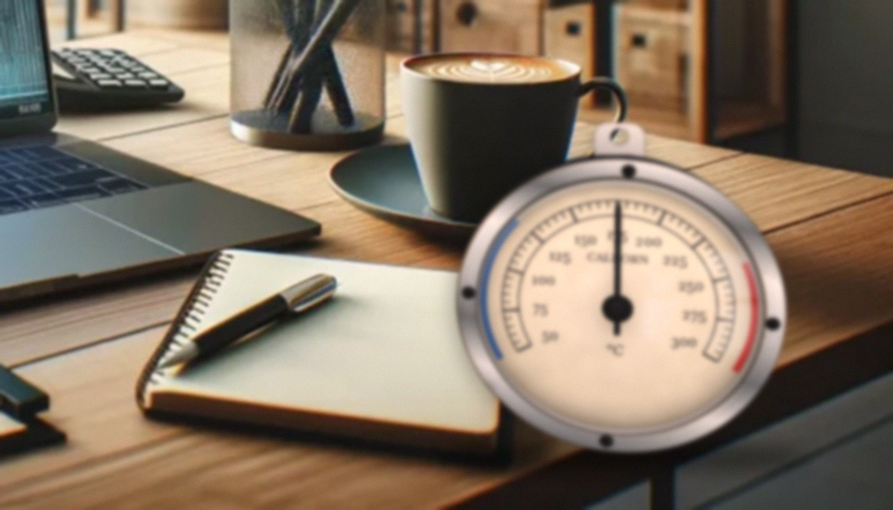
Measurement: 175 °C
